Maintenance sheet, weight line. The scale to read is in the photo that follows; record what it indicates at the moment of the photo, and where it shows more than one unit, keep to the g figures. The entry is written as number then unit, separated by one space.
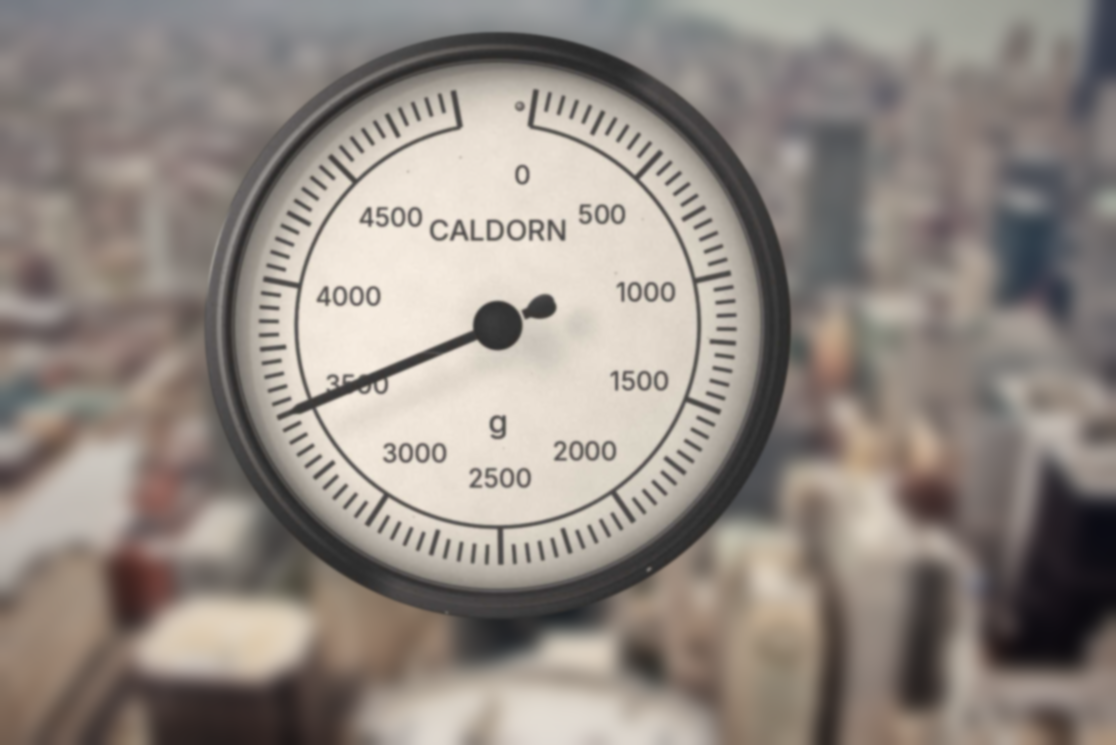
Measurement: 3500 g
